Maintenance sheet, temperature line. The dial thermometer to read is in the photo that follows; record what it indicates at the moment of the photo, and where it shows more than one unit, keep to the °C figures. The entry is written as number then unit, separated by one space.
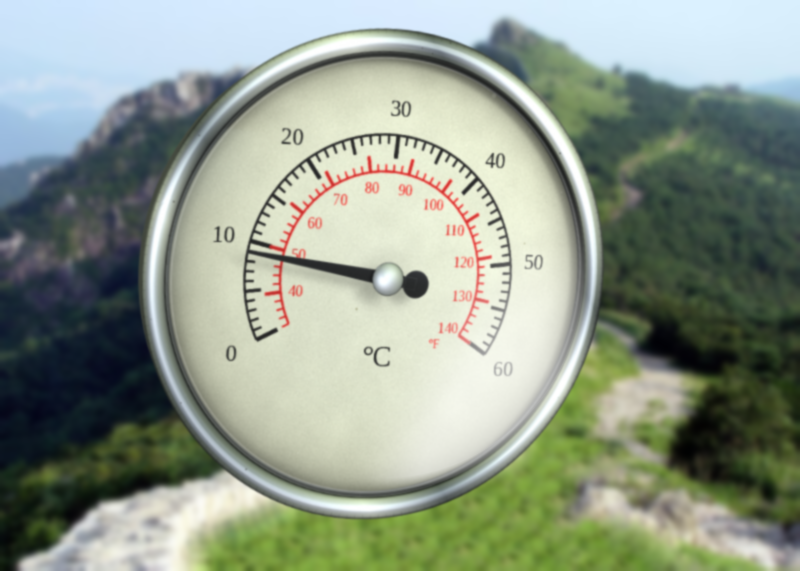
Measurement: 9 °C
